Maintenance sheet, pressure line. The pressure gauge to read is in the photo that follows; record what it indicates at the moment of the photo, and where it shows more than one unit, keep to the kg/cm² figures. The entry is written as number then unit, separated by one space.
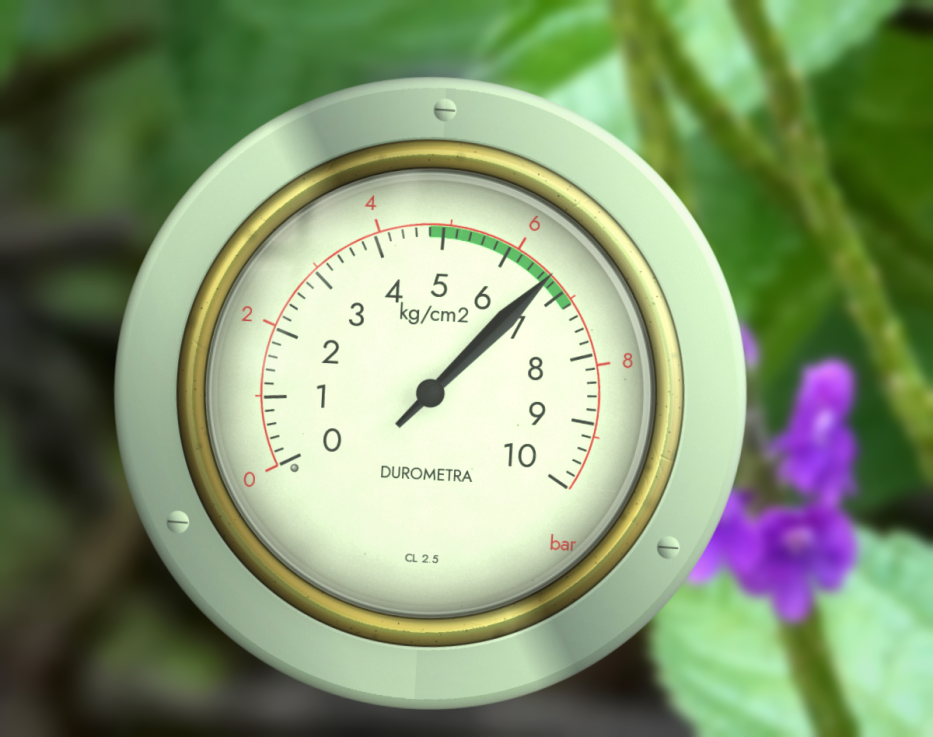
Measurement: 6.7 kg/cm²
